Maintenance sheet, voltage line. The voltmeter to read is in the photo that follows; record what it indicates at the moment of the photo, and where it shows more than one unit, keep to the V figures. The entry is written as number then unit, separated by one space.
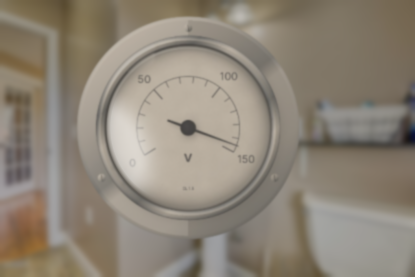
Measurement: 145 V
